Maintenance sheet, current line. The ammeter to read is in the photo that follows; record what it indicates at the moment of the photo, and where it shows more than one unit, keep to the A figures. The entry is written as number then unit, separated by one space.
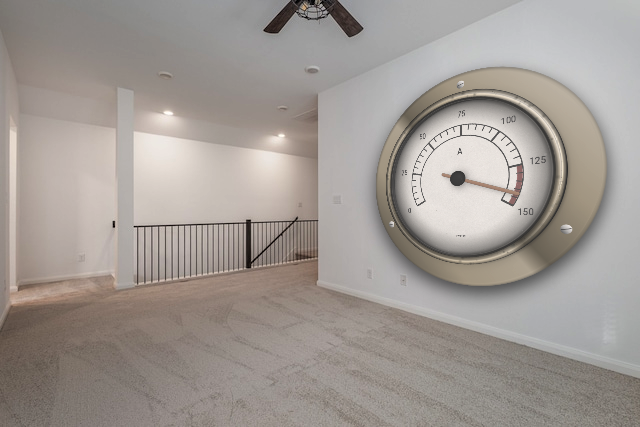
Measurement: 142.5 A
